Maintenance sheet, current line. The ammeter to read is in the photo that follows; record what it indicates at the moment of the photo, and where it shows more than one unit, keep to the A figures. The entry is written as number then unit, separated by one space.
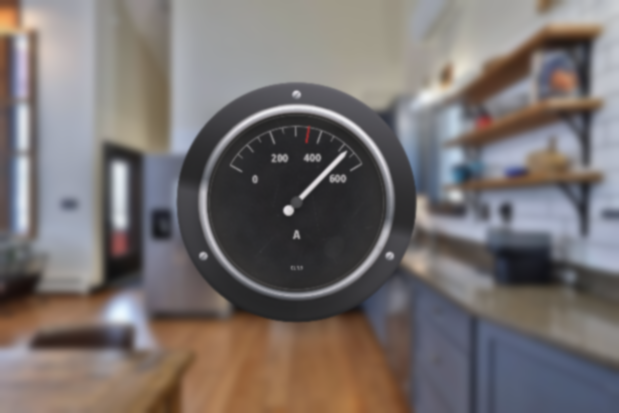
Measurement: 525 A
